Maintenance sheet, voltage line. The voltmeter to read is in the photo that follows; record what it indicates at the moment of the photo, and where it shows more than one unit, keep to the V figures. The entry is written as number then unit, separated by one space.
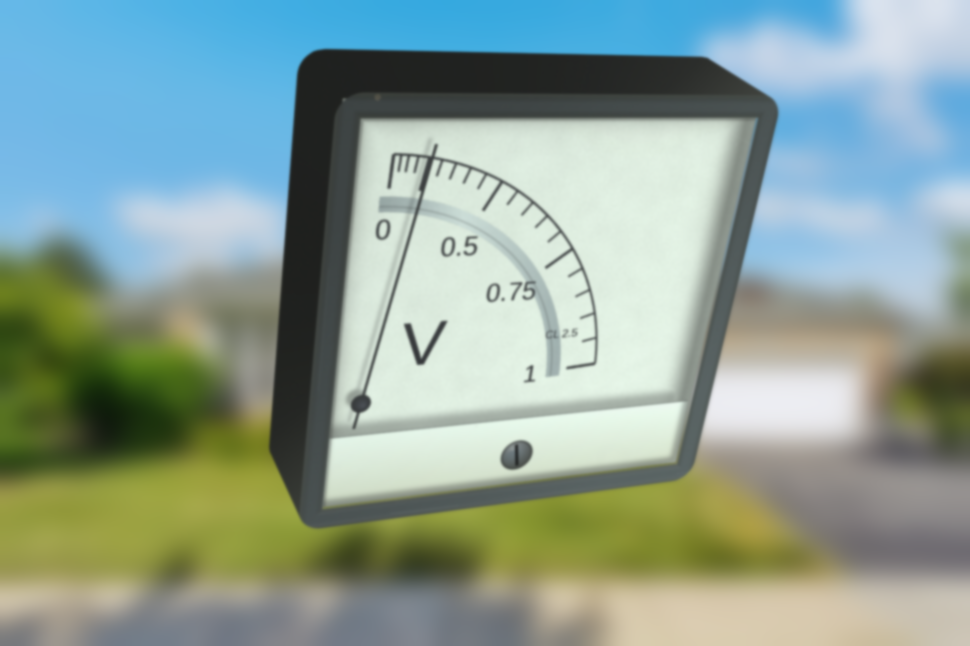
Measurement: 0.25 V
